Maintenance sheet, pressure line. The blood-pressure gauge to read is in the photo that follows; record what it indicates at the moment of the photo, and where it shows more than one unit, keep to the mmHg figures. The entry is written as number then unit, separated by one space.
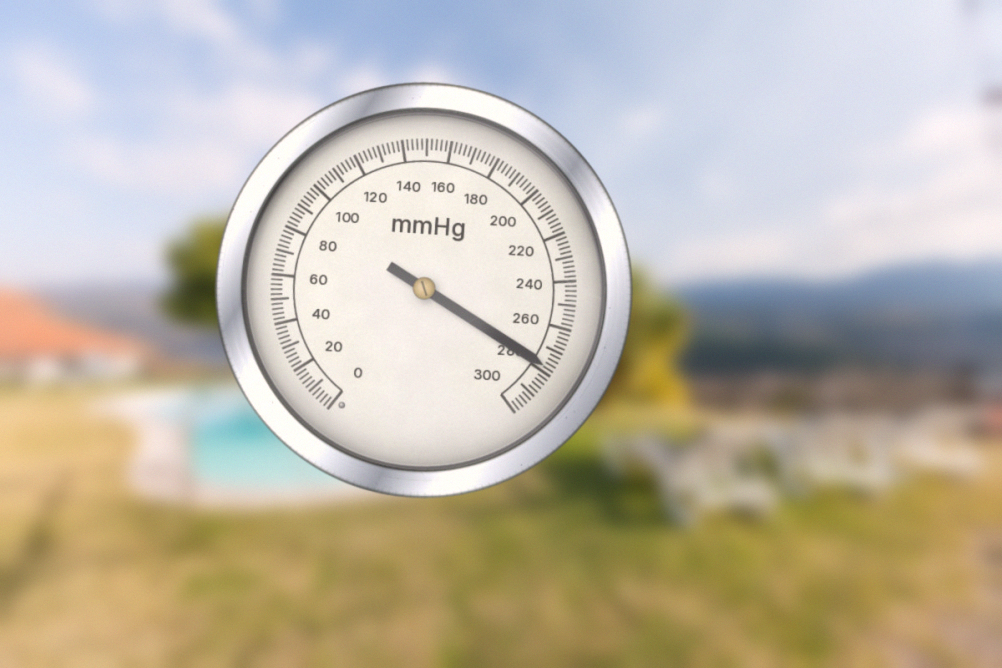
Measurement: 278 mmHg
